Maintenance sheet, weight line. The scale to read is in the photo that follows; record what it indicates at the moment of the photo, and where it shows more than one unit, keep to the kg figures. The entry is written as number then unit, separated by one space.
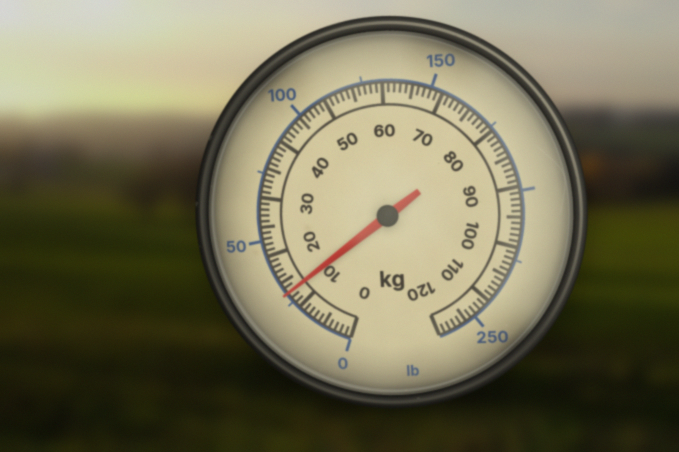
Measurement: 13 kg
